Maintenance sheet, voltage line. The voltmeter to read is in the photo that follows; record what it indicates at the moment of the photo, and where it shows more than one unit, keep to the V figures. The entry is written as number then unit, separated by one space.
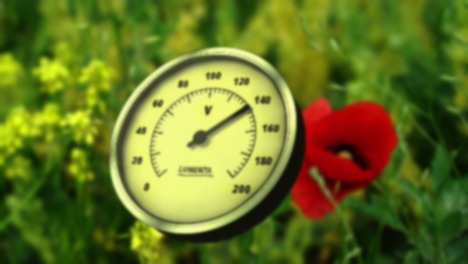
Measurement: 140 V
